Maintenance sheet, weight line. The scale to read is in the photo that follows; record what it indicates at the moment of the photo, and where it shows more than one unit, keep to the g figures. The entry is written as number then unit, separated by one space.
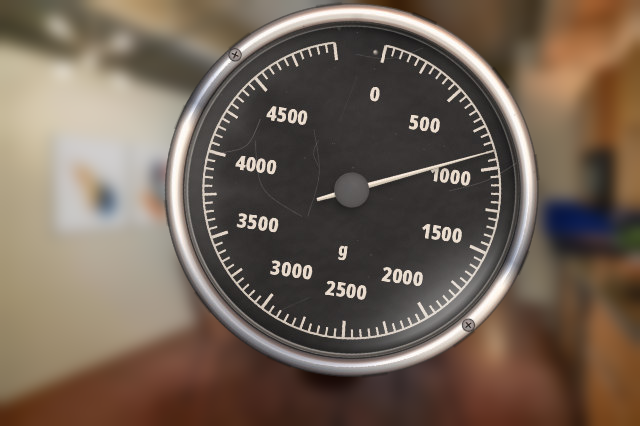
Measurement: 900 g
